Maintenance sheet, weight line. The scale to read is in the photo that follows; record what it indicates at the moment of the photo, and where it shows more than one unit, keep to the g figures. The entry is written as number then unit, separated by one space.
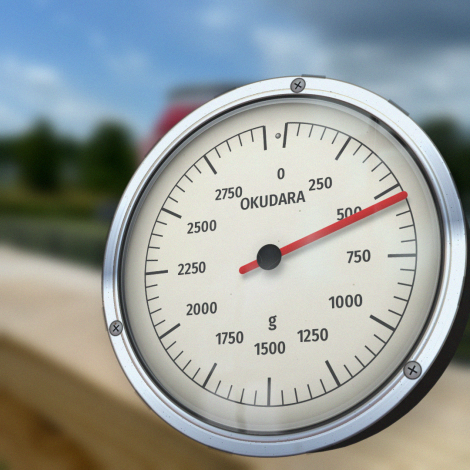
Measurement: 550 g
